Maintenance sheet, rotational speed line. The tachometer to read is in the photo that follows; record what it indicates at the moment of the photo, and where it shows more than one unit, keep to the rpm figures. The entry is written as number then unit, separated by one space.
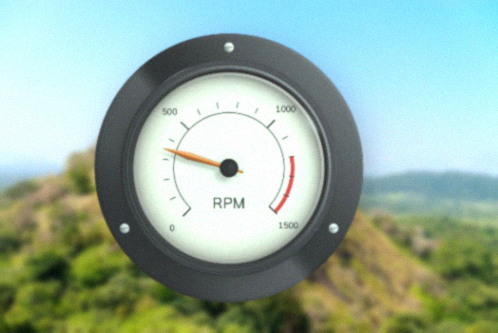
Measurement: 350 rpm
